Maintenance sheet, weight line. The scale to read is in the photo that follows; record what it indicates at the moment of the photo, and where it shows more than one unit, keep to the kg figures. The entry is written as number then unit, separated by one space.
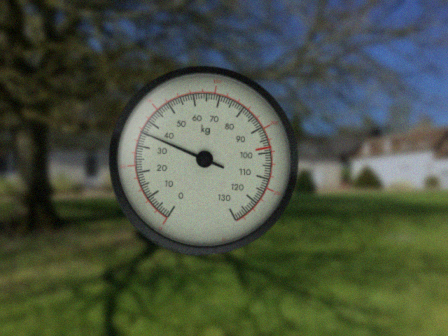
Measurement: 35 kg
